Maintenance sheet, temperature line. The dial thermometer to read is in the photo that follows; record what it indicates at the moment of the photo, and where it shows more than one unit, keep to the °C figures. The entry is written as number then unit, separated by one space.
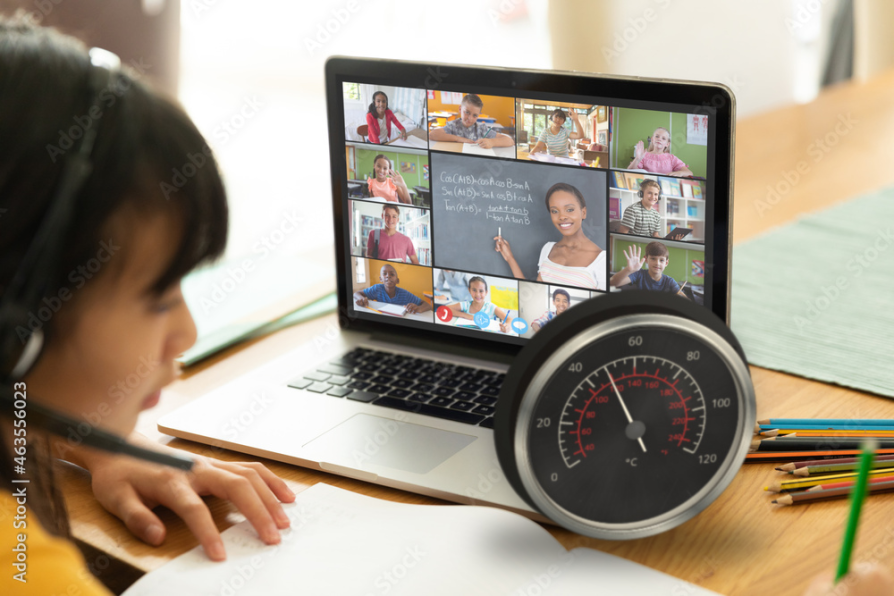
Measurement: 48 °C
